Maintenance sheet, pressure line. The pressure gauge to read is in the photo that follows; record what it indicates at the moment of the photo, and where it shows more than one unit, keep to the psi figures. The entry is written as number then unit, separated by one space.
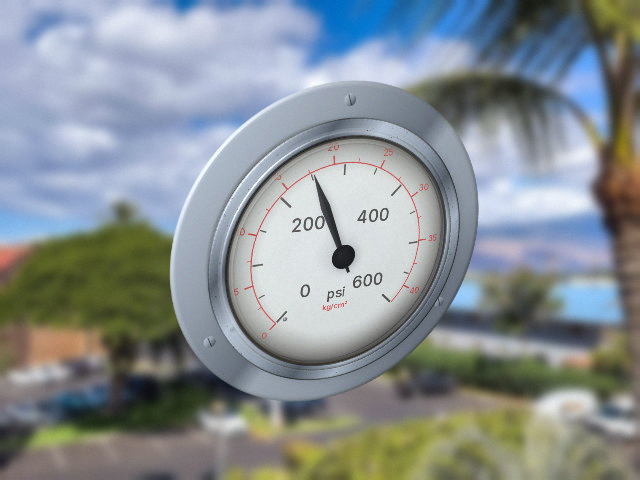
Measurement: 250 psi
